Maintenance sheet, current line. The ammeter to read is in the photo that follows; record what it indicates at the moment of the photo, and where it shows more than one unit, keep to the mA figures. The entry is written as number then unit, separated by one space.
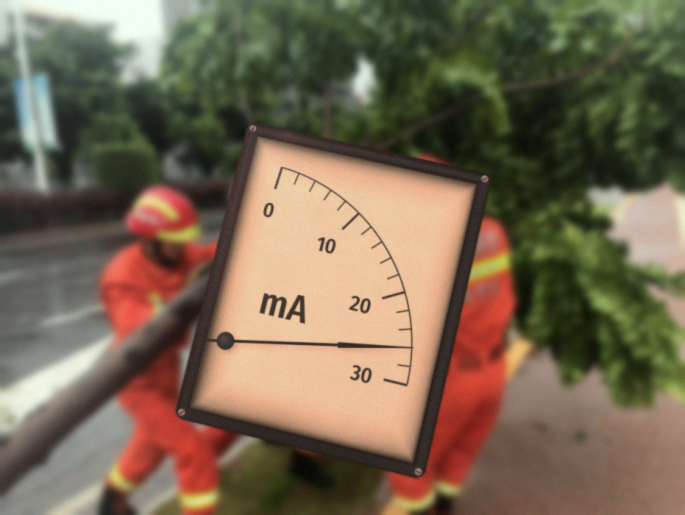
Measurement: 26 mA
